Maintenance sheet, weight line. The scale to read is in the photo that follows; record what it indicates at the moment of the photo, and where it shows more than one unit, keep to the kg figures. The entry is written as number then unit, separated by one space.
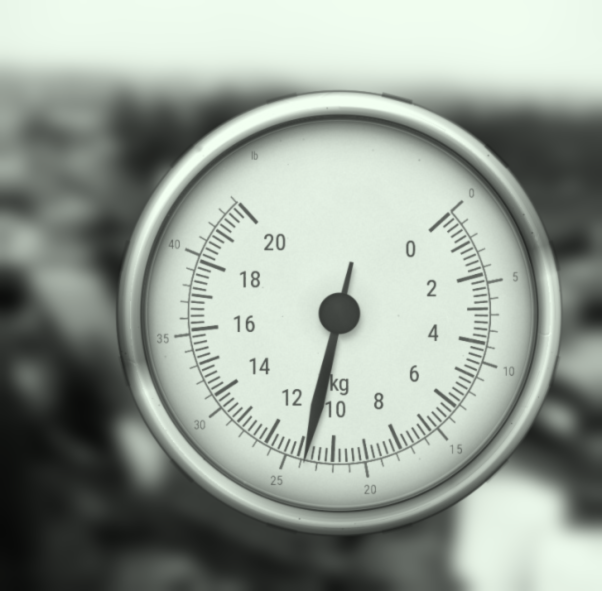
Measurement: 10.8 kg
